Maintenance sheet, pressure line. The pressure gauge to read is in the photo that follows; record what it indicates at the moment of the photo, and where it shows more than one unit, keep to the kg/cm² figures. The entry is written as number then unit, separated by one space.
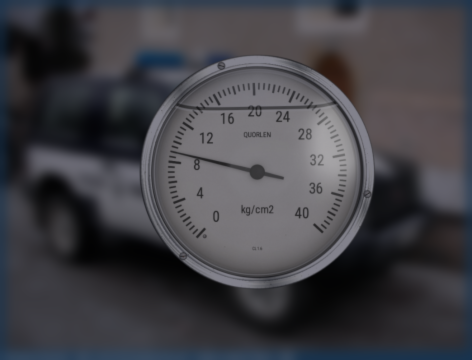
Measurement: 9 kg/cm²
